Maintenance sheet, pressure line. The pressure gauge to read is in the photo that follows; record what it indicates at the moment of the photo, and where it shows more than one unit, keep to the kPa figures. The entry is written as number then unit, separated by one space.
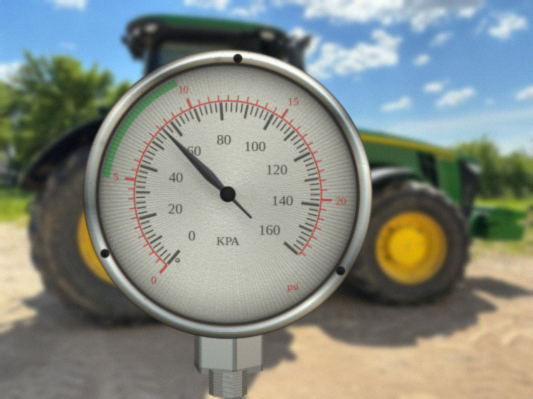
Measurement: 56 kPa
